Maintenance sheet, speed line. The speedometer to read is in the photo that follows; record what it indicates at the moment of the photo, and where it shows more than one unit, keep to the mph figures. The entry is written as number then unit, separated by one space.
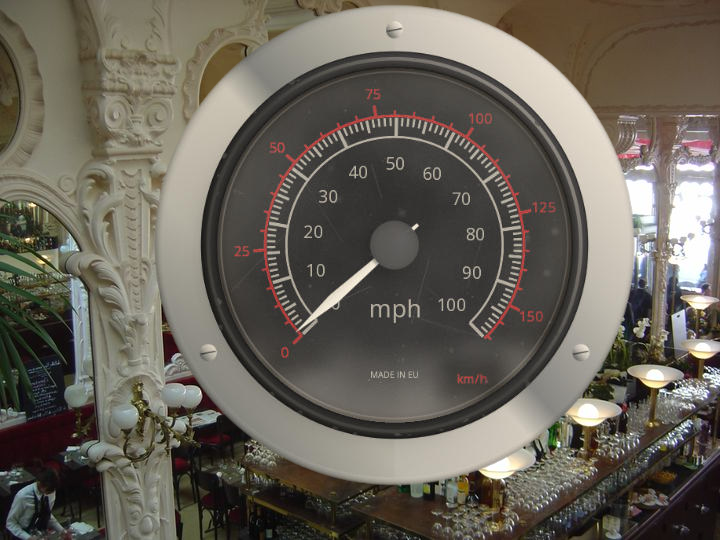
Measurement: 1 mph
